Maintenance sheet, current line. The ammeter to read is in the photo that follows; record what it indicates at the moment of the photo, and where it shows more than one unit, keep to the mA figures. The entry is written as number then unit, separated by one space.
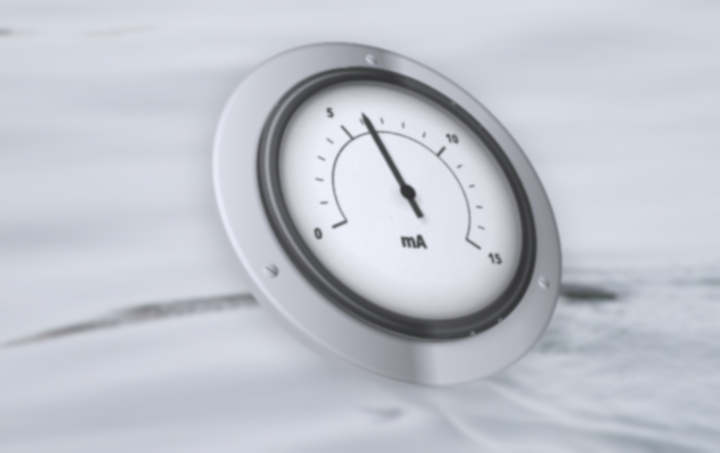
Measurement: 6 mA
